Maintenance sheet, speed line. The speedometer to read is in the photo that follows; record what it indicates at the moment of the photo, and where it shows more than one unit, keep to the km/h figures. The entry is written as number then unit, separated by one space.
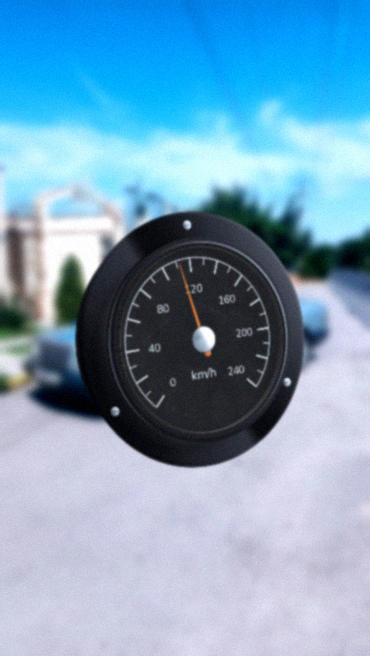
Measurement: 110 km/h
